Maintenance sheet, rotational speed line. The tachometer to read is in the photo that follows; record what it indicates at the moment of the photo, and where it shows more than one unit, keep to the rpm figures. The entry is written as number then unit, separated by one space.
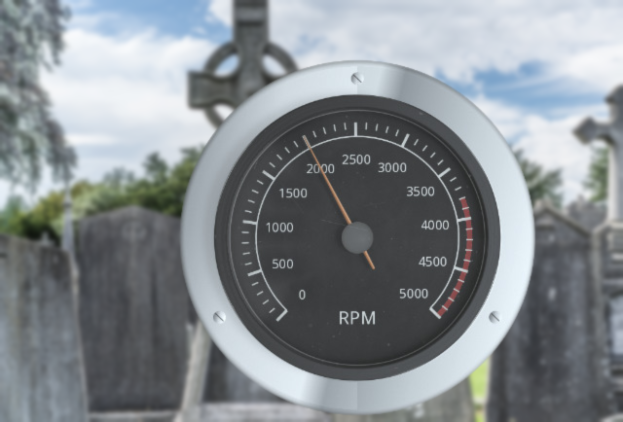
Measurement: 2000 rpm
